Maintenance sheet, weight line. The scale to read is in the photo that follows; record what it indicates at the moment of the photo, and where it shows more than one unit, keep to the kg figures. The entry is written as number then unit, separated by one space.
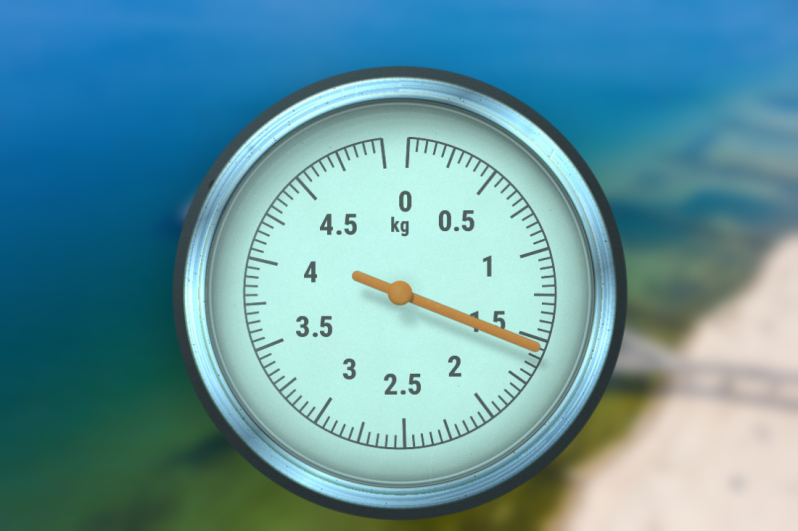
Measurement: 1.55 kg
